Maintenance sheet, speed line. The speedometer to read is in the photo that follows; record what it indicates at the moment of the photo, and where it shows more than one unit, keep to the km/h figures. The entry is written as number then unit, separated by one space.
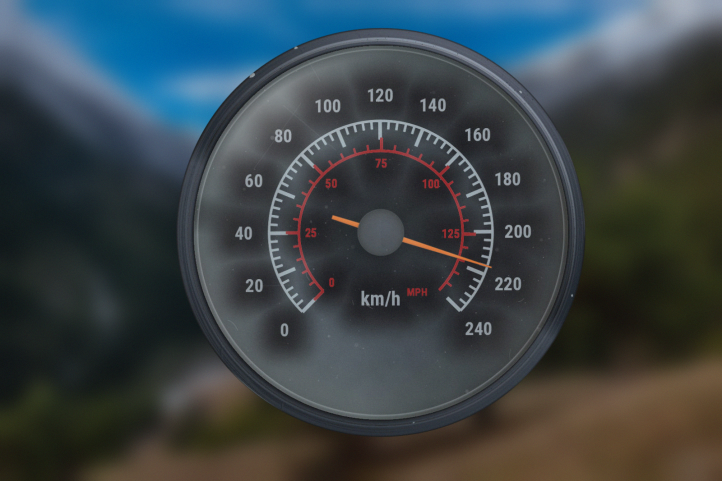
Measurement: 216 km/h
